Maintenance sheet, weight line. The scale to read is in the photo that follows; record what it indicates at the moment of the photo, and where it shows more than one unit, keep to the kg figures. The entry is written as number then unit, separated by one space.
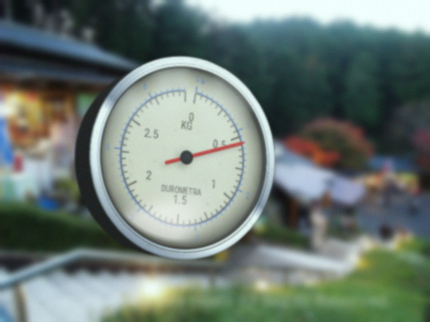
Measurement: 0.55 kg
